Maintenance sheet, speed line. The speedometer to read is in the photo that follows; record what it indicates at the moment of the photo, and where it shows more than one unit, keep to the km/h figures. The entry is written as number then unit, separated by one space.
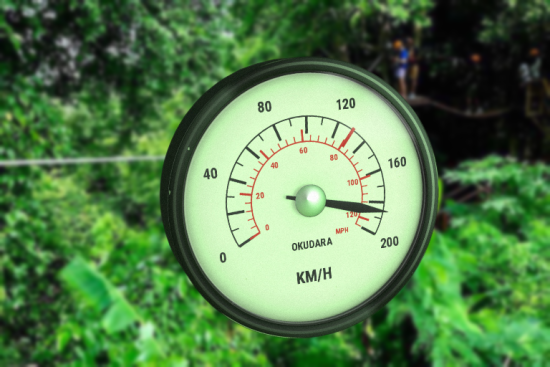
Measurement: 185 km/h
